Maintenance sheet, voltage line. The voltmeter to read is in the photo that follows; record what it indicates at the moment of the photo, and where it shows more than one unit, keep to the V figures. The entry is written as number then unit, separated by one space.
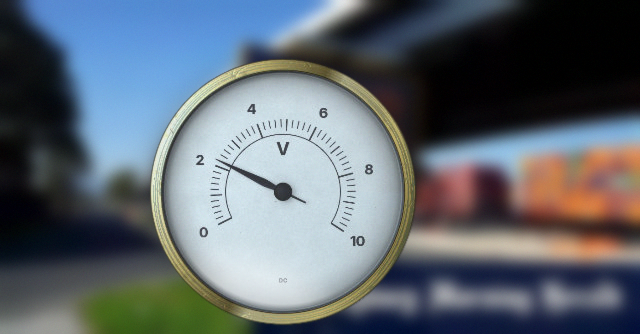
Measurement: 2.2 V
